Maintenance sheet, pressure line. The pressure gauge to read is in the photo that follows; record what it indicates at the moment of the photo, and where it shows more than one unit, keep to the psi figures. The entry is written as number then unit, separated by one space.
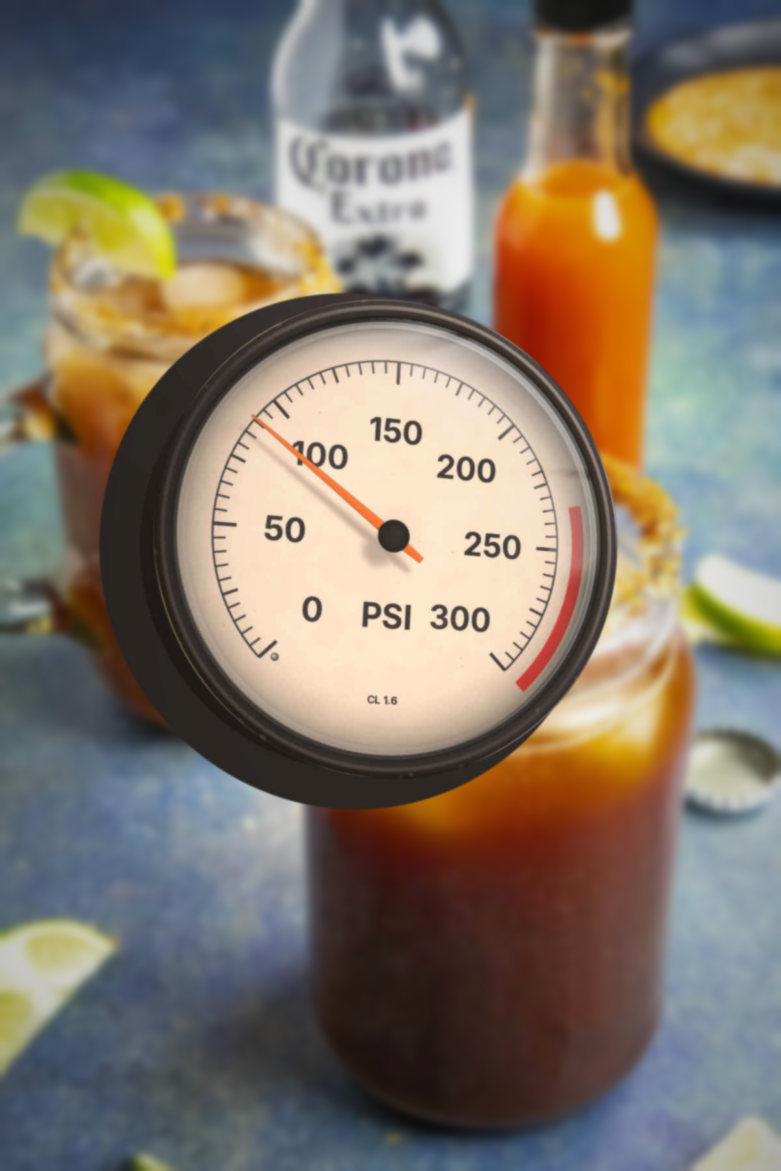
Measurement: 90 psi
